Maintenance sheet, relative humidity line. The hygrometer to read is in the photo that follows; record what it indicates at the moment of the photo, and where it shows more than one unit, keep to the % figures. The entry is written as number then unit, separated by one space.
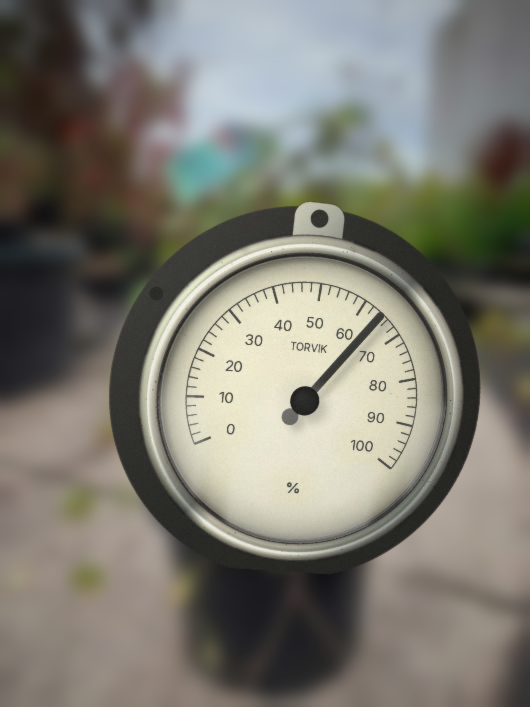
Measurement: 64 %
